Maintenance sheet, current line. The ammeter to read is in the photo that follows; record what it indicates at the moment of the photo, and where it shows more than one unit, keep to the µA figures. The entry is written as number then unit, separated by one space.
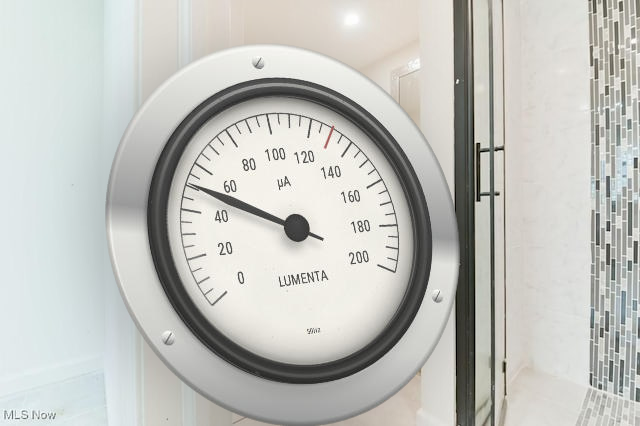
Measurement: 50 µA
